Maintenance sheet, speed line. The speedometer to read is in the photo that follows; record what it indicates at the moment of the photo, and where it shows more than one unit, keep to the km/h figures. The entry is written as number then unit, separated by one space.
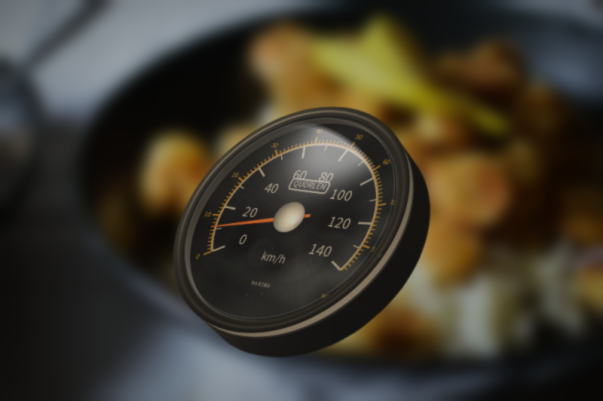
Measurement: 10 km/h
